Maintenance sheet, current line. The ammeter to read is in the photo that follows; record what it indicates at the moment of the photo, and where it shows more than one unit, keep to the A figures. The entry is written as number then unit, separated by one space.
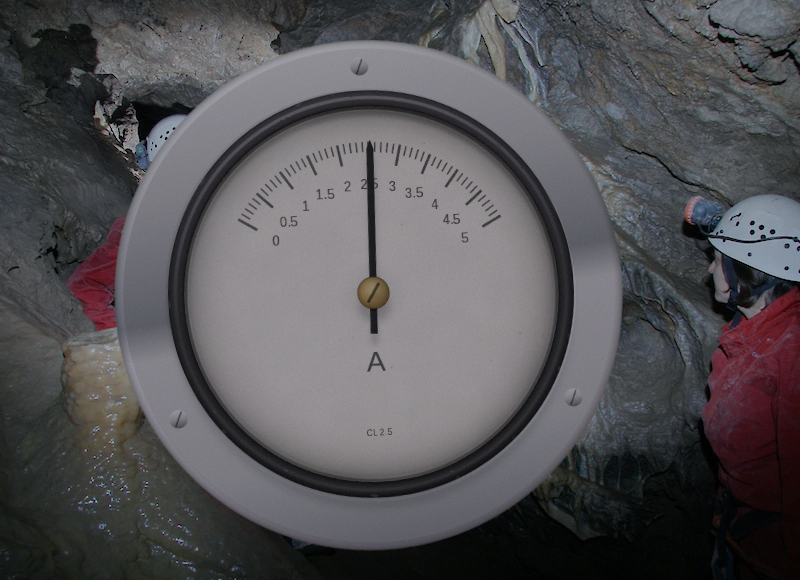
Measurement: 2.5 A
